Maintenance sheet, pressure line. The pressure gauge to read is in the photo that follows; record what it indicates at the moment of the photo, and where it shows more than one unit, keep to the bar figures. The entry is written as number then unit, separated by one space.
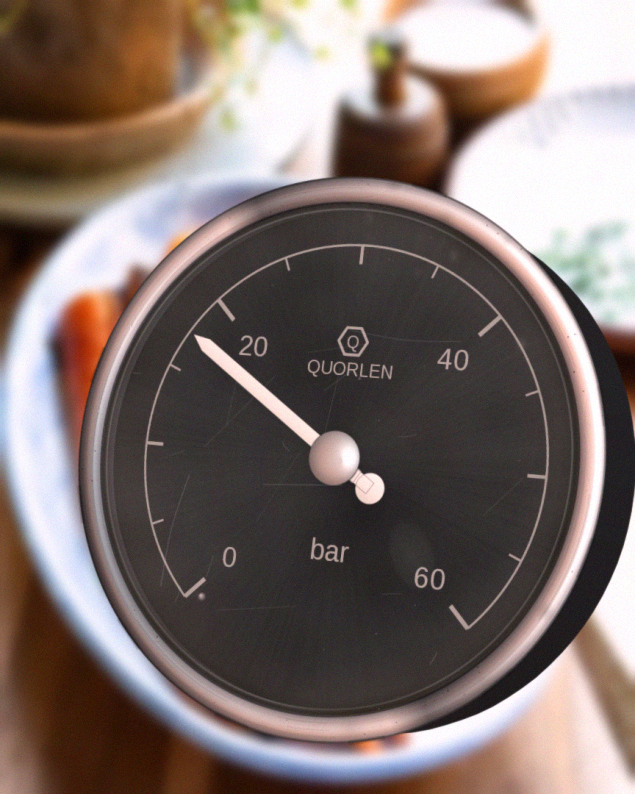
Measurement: 17.5 bar
